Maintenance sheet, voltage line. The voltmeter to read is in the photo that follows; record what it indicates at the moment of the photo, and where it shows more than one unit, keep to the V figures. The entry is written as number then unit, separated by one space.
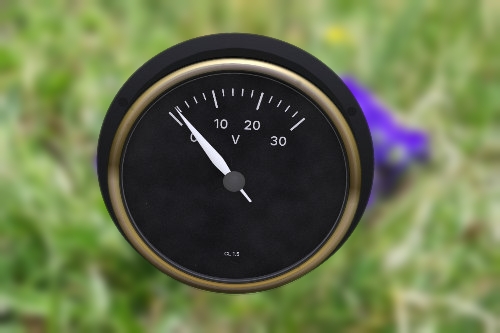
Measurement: 2 V
